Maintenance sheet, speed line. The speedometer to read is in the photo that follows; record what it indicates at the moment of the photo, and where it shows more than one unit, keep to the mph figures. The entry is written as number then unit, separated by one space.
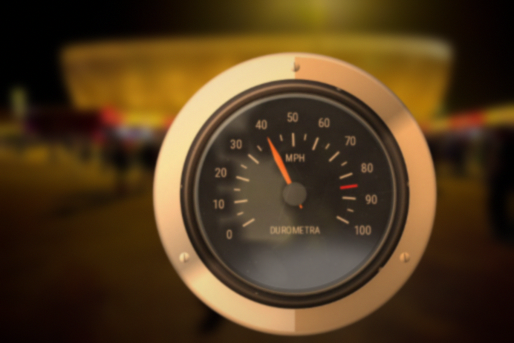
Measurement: 40 mph
